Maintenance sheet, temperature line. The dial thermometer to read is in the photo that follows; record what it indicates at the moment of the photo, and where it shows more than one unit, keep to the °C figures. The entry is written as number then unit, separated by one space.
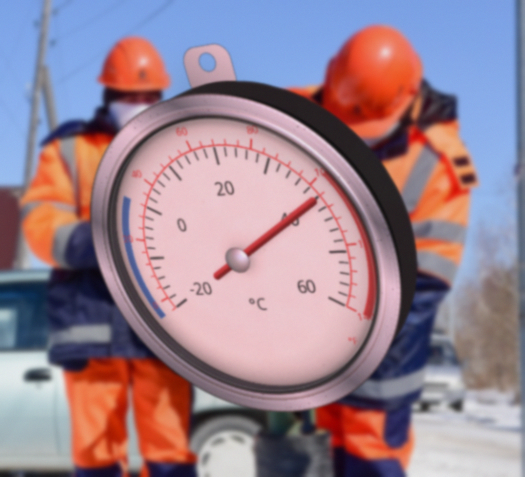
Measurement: 40 °C
